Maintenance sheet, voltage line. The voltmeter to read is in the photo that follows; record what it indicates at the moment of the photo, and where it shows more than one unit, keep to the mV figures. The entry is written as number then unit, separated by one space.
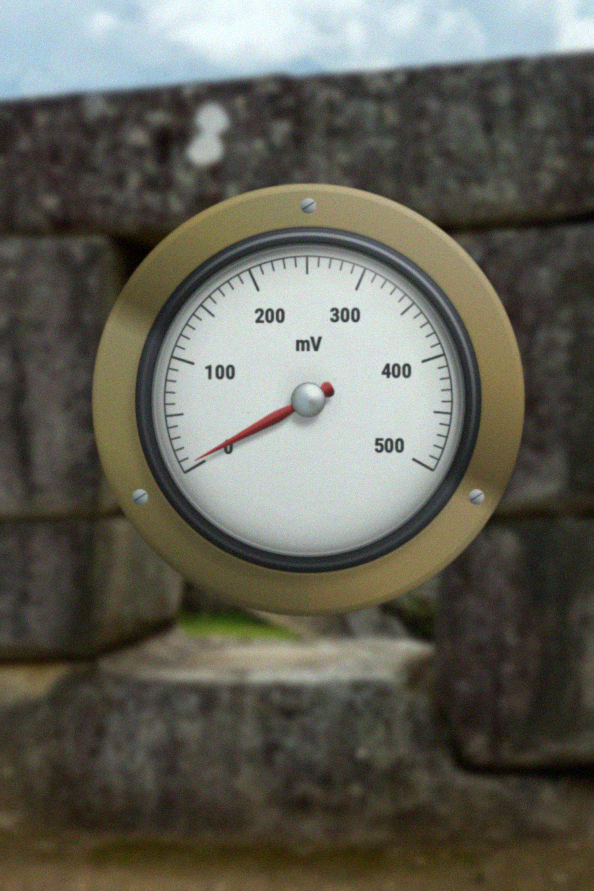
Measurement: 5 mV
